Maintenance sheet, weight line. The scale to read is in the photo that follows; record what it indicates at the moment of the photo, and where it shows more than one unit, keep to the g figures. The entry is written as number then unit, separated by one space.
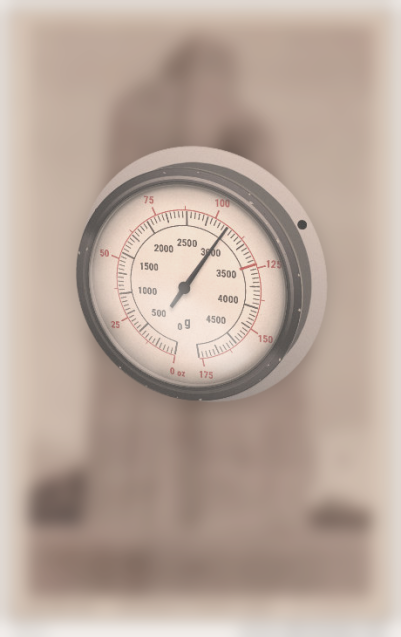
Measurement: 3000 g
